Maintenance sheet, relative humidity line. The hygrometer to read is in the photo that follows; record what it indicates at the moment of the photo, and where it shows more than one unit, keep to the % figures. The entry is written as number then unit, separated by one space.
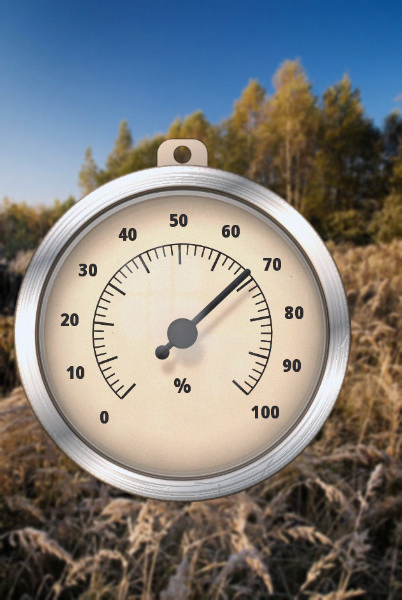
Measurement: 68 %
